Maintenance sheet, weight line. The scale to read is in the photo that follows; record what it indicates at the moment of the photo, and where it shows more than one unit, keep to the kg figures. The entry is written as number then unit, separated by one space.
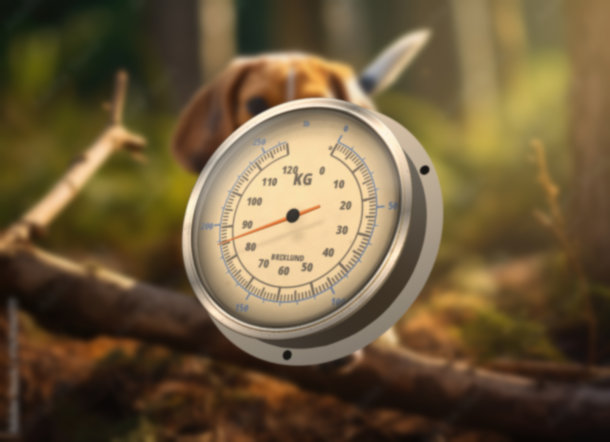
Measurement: 85 kg
